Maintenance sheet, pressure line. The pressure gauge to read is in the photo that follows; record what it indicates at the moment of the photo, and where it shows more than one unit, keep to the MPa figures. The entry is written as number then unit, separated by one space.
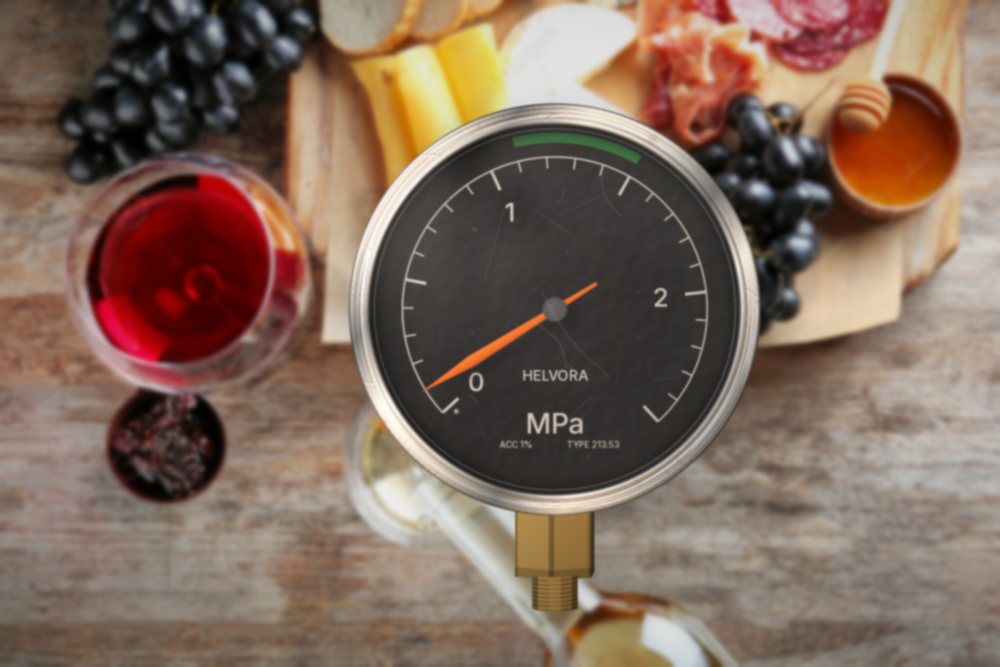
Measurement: 0.1 MPa
